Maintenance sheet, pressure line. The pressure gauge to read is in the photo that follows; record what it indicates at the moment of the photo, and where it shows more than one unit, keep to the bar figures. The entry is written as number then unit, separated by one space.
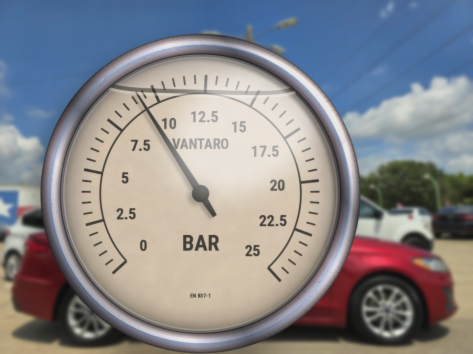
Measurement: 9.25 bar
